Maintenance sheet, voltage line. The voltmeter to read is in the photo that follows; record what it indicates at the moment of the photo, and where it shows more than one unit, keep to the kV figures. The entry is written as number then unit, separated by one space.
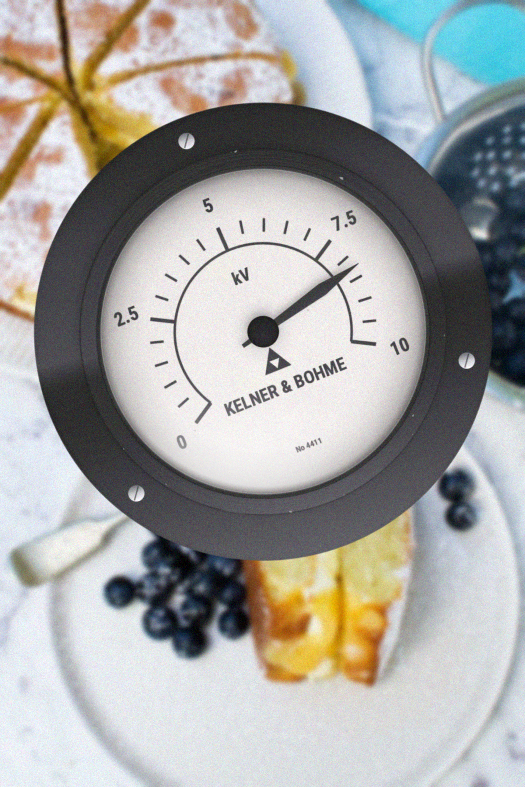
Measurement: 8.25 kV
